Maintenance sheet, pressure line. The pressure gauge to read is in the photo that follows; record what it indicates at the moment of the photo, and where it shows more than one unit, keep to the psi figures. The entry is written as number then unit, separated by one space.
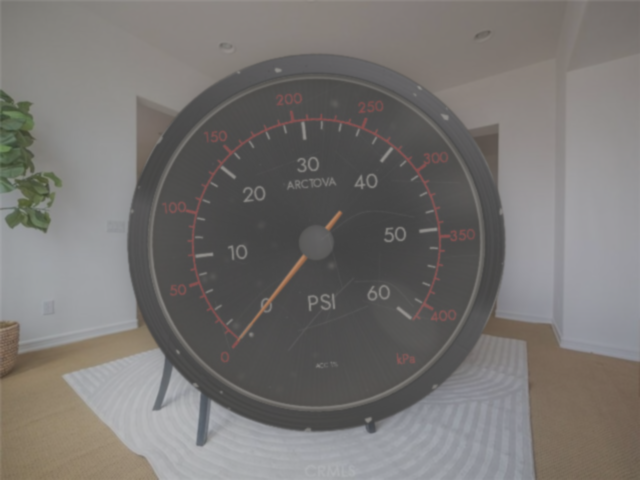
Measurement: 0 psi
